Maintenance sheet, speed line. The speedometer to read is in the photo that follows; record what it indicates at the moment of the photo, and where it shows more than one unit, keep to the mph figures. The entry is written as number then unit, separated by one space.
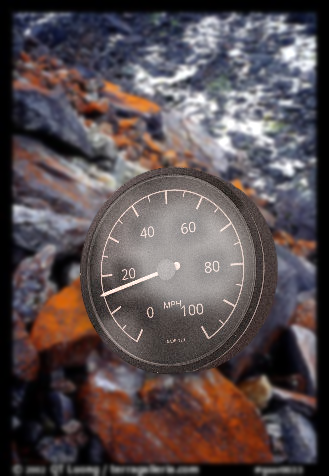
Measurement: 15 mph
